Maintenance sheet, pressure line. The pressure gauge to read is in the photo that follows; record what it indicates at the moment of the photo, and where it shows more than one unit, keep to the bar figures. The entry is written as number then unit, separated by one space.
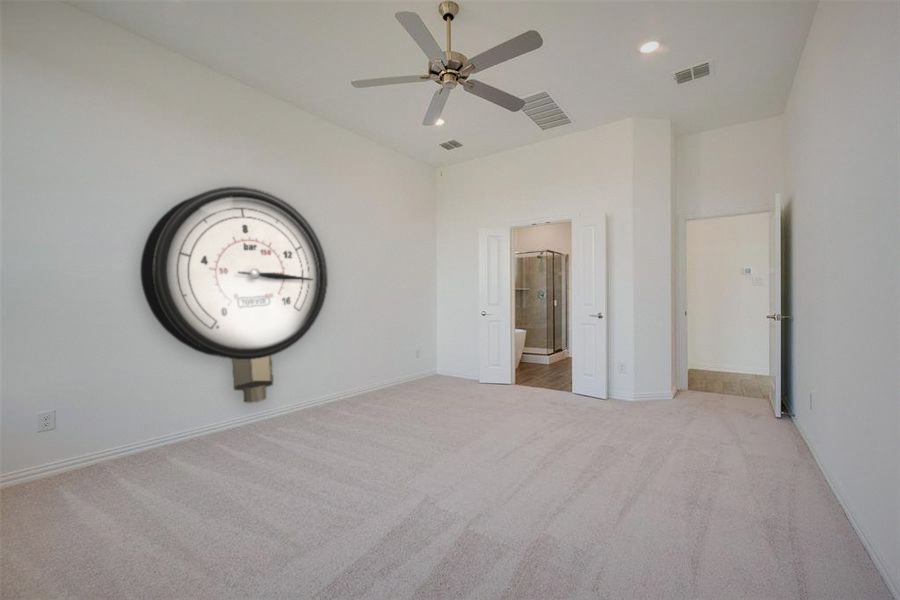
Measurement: 14 bar
